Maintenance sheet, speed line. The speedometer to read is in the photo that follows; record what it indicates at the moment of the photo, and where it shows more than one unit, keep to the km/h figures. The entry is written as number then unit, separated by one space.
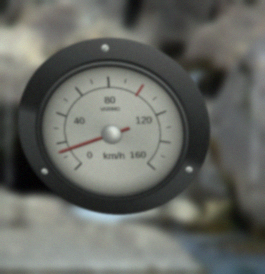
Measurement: 15 km/h
